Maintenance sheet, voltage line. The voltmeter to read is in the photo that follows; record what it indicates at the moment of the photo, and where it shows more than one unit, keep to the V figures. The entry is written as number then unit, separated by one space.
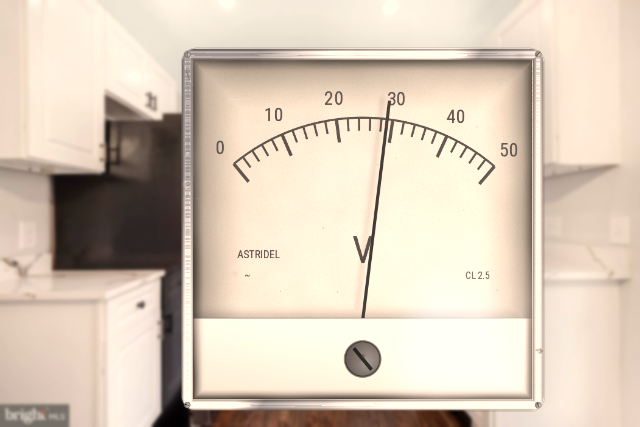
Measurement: 29 V
